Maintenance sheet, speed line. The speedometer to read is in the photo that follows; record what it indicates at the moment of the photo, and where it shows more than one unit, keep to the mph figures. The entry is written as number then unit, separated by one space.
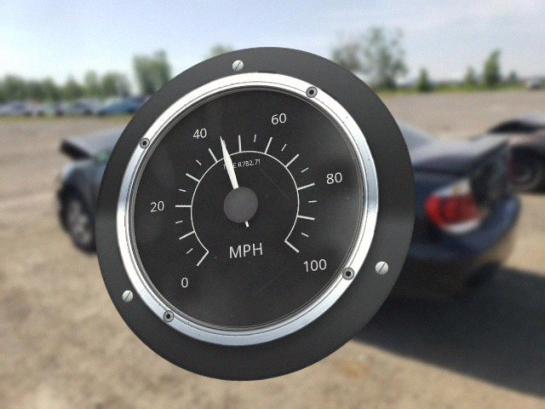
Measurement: 45 mph
